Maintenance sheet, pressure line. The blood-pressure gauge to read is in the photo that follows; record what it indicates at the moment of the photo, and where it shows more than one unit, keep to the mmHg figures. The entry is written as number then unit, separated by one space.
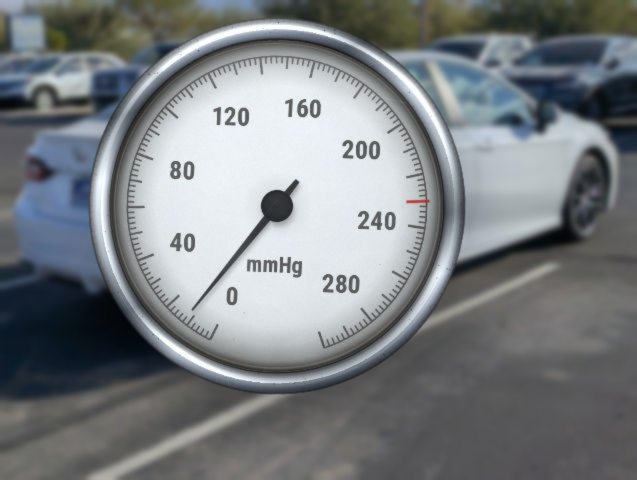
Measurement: 12 mmHg
